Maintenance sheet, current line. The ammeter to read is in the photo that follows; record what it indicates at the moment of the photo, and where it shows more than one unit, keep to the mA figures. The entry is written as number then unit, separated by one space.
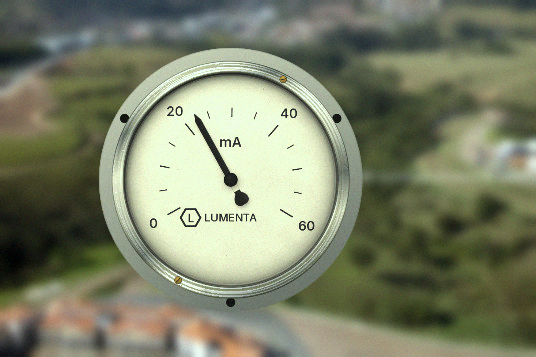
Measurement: 22.5 mA
